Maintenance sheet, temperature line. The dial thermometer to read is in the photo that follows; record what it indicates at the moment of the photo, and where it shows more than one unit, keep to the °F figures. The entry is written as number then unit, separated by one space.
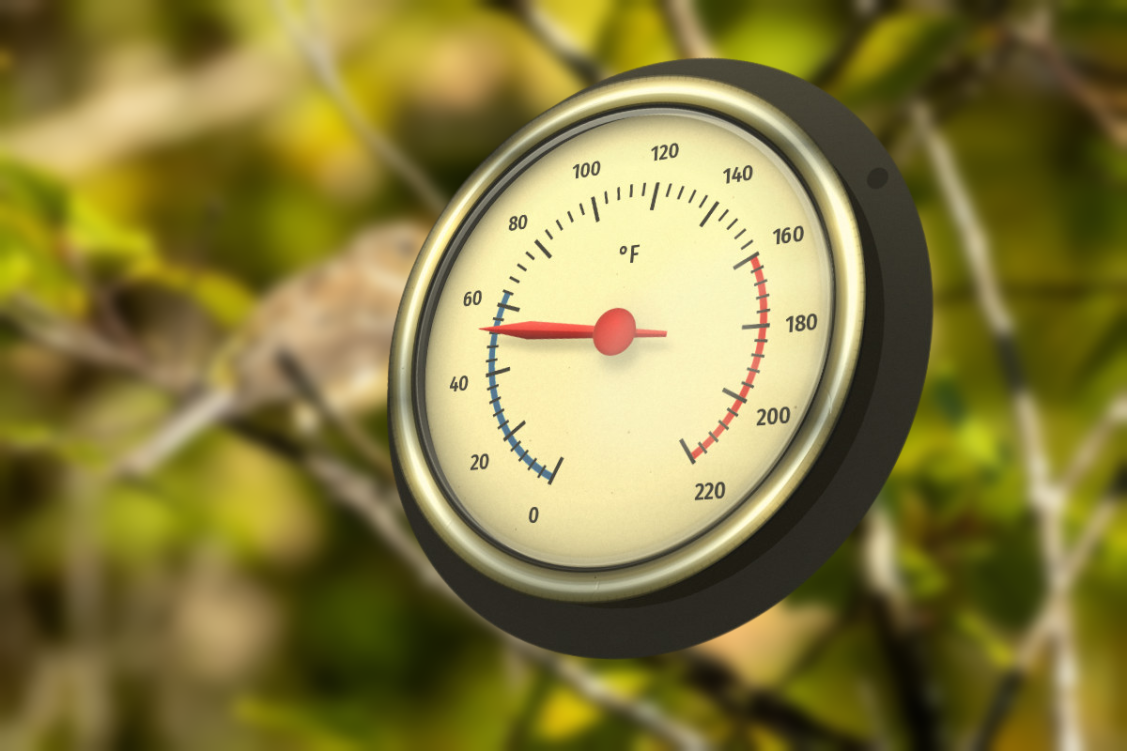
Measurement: 52 °F
